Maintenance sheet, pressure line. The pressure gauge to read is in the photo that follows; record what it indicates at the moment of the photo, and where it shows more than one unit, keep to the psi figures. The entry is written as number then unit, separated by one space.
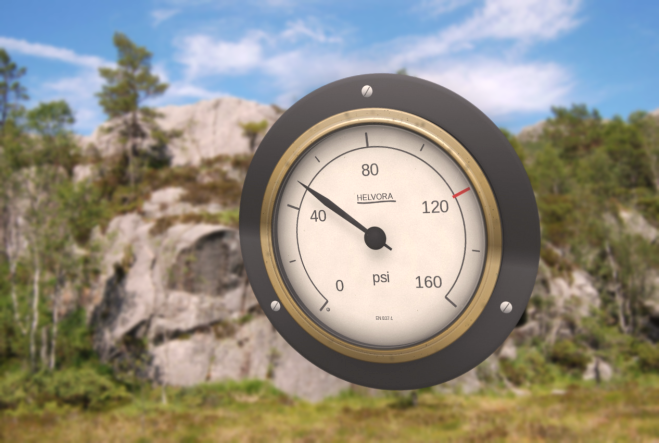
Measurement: 50 psi
